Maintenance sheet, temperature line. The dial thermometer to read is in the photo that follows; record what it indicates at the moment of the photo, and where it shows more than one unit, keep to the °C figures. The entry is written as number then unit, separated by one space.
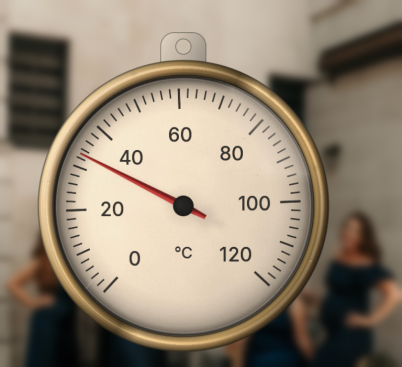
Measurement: 33 °C
